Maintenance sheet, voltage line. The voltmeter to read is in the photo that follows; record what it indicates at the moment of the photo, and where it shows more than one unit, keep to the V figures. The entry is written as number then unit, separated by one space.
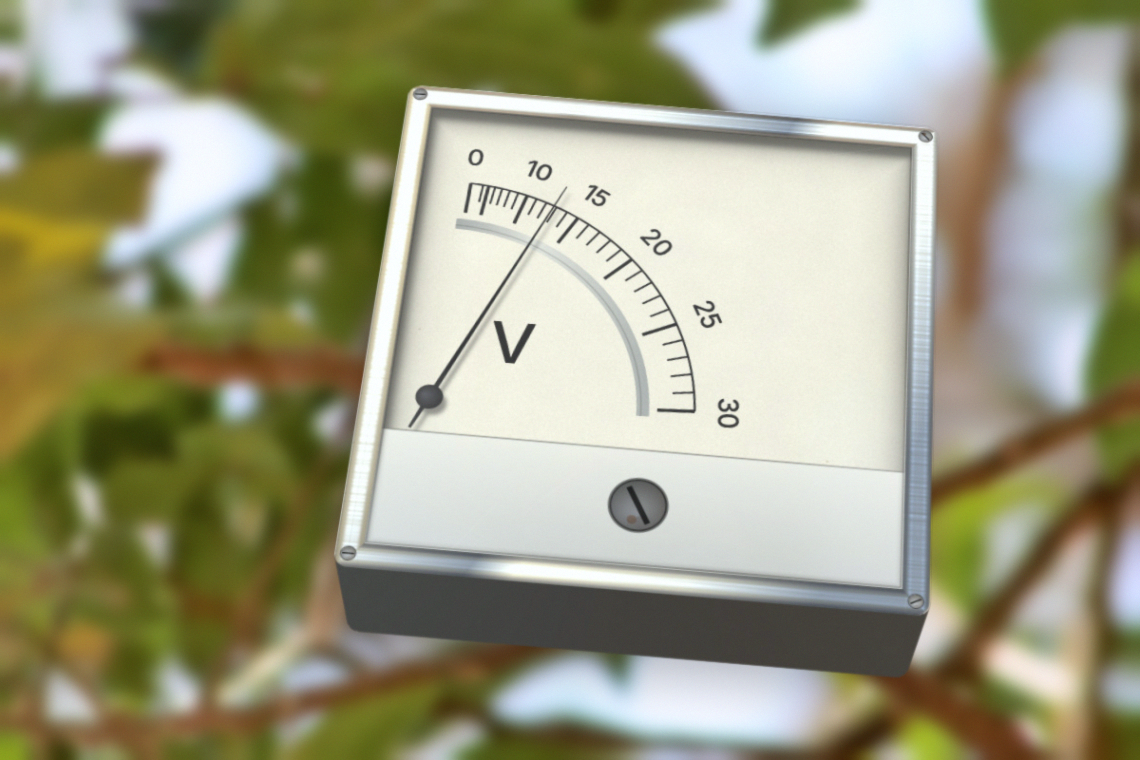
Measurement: 13 V
